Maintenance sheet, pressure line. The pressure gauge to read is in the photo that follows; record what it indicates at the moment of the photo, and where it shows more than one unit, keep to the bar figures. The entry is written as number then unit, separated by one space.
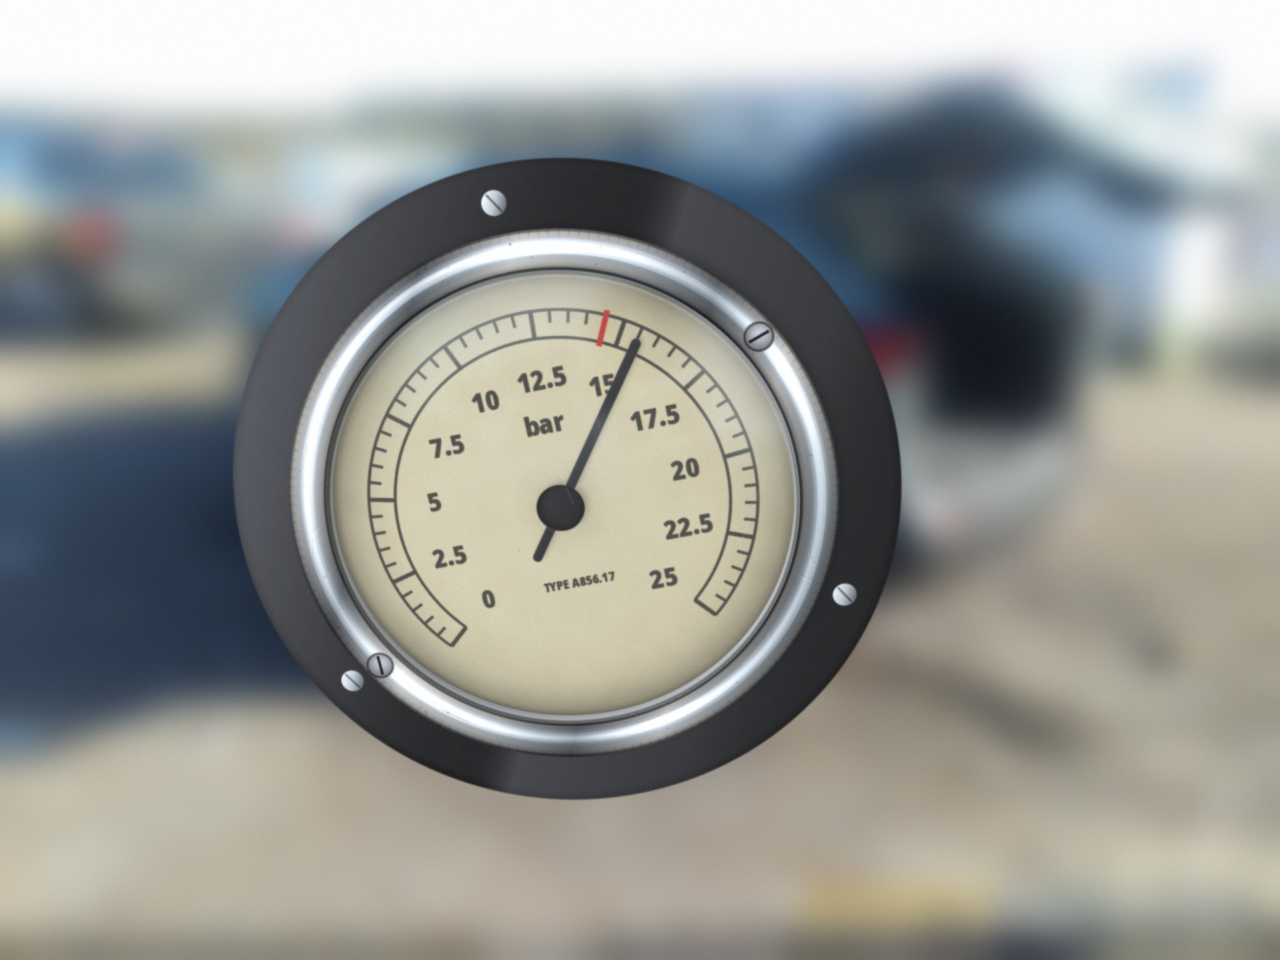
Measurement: 15.5 bar
